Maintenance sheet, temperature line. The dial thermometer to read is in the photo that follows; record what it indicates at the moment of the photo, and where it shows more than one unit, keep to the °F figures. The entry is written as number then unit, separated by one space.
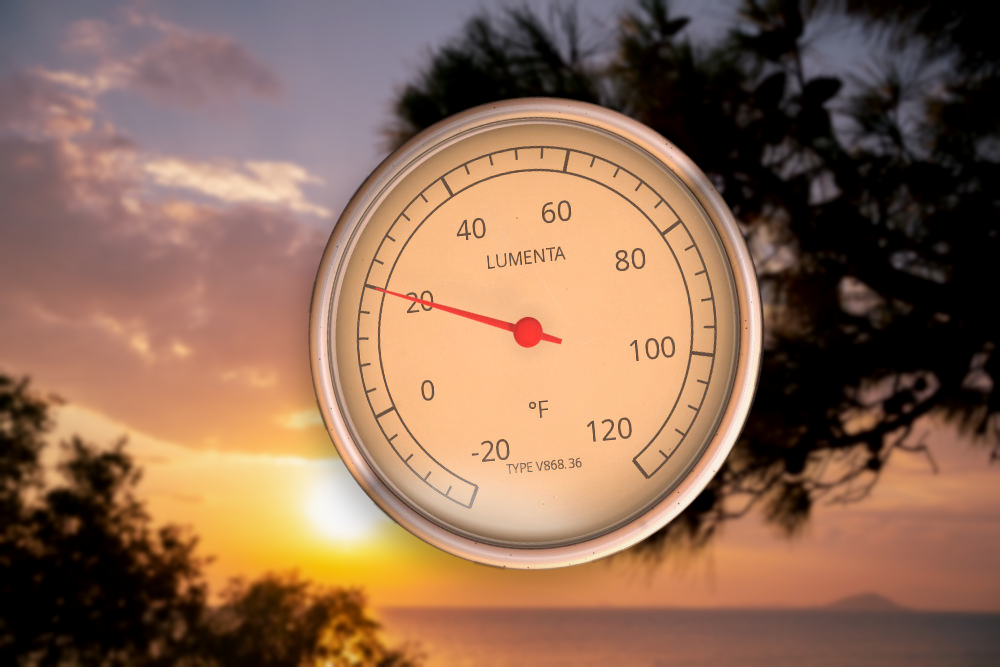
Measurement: 20 °F
